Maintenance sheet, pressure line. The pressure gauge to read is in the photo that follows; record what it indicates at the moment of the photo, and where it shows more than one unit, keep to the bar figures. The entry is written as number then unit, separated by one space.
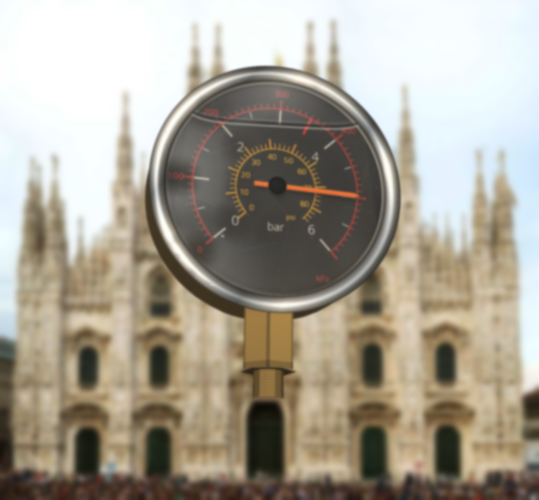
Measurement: 5 bar
